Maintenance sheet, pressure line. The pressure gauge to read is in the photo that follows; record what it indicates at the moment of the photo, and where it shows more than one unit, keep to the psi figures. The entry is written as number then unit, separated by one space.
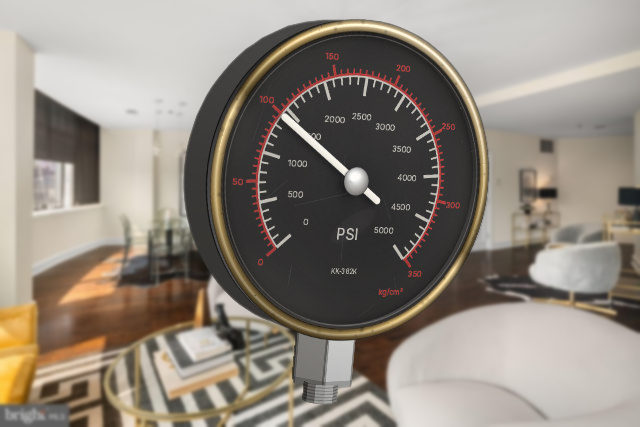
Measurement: 1400 psi
